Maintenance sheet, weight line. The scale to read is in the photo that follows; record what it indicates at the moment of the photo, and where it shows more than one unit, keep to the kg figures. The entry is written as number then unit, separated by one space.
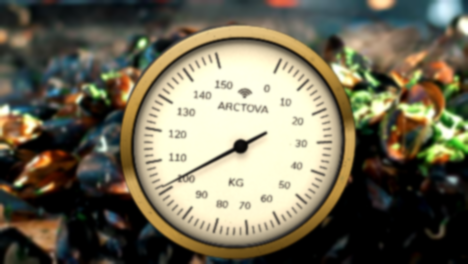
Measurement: 102 kg
